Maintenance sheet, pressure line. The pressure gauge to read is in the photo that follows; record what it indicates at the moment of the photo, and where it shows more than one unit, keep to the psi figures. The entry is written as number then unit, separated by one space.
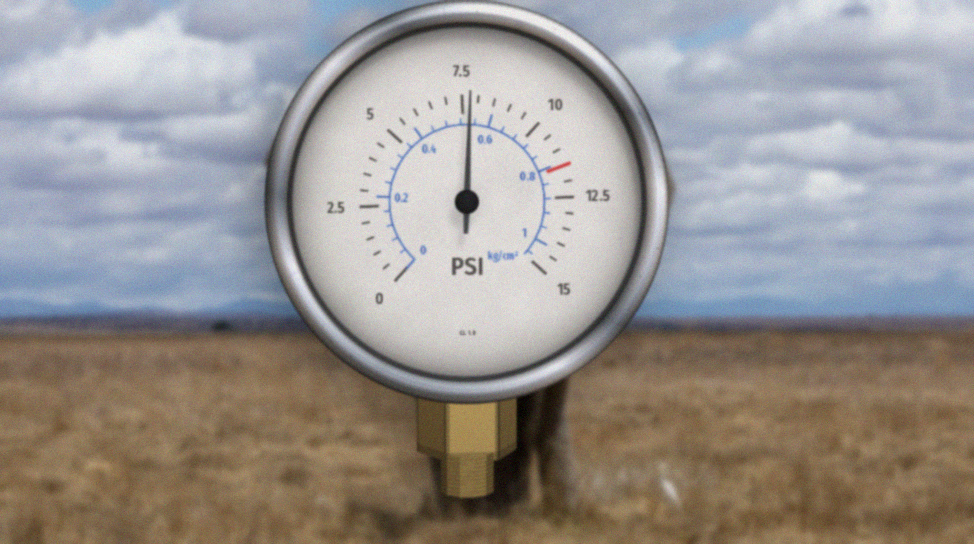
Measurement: 7.75 psi
